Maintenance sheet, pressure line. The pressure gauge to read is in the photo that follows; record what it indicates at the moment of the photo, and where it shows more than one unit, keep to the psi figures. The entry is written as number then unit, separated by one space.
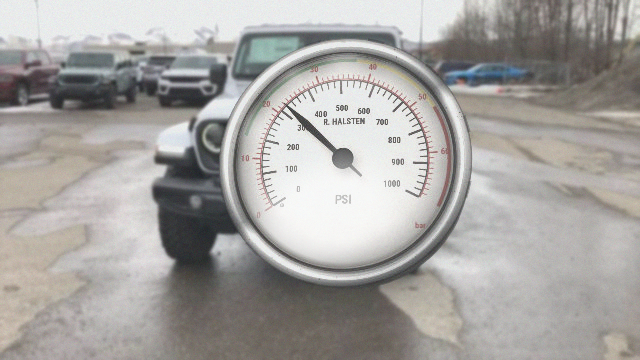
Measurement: 320 psi
